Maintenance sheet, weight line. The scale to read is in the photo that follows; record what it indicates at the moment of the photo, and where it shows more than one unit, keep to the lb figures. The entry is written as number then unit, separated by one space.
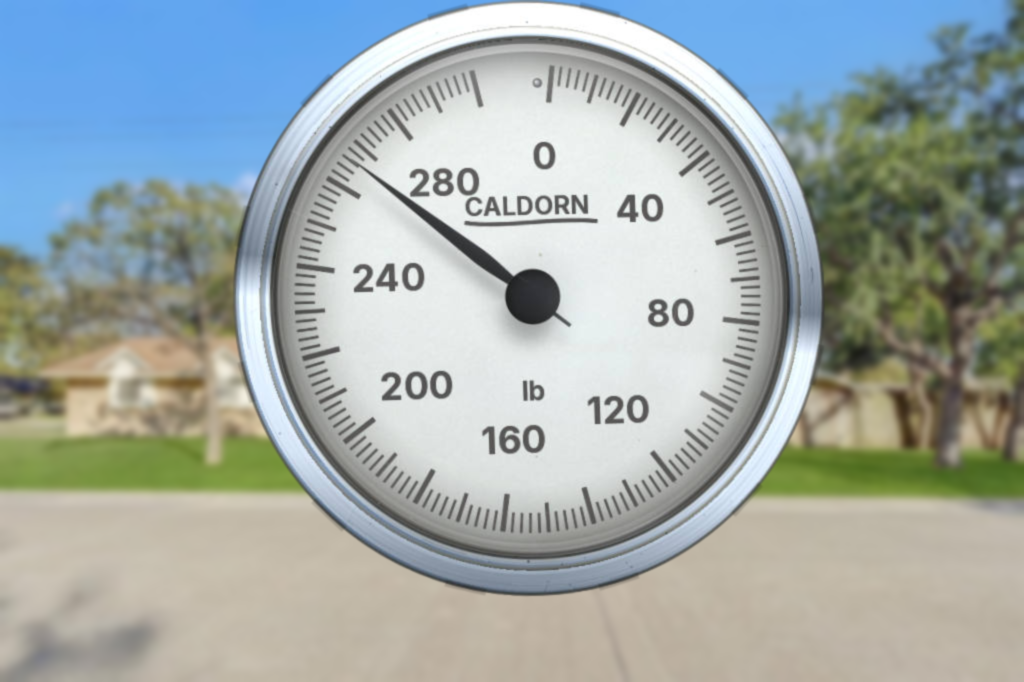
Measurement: 266 lb
